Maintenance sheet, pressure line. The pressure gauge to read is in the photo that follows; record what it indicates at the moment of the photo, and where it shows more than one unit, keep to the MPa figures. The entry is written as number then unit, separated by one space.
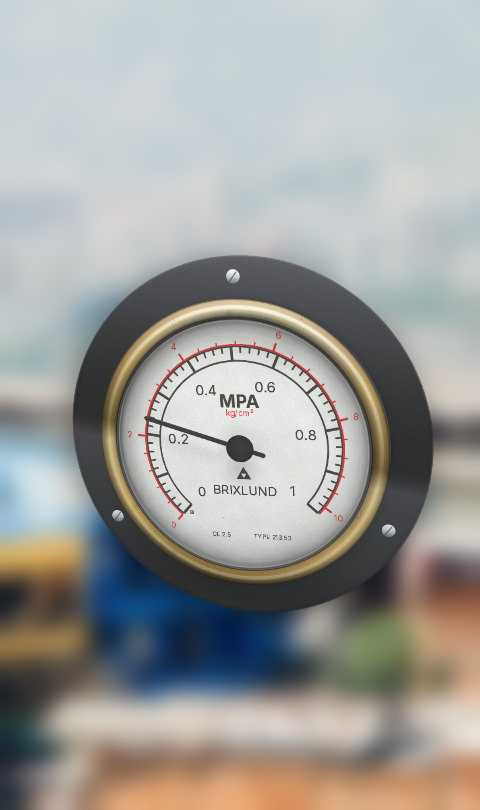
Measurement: 0.24 MPa
